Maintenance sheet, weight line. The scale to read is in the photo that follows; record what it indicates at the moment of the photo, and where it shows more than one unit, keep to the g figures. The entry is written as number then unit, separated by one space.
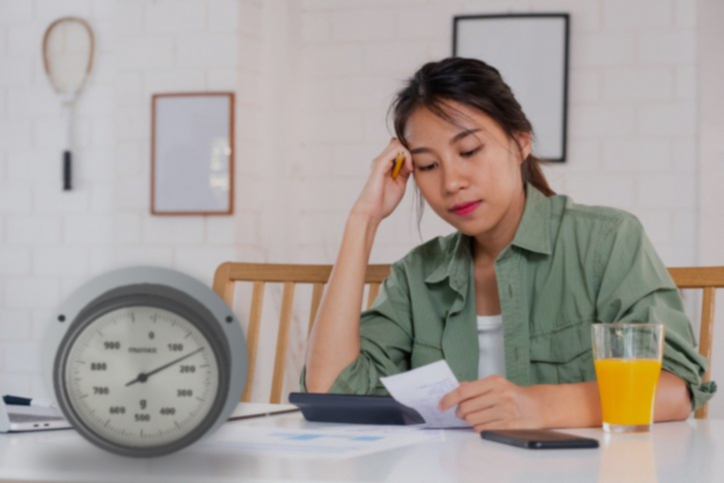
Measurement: 150 g
